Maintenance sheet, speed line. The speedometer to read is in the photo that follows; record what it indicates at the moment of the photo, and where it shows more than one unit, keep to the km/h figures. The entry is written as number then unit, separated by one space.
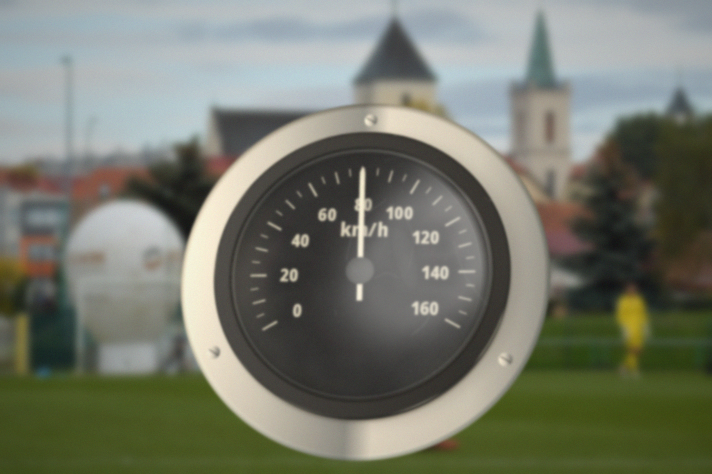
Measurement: 80 km/h
